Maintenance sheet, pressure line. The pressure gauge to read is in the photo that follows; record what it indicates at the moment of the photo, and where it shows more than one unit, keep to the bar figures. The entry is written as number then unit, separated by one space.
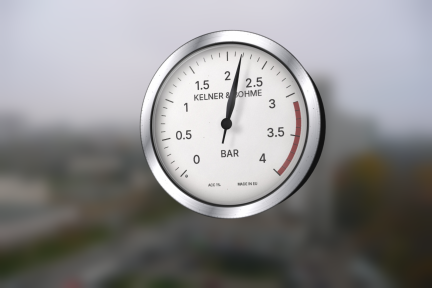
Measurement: 2.2 bar
